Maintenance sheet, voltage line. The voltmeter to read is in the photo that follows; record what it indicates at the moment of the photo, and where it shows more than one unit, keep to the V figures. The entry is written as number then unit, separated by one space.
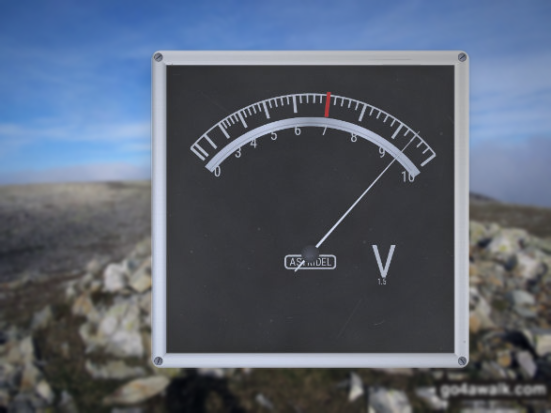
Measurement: 9.4 V
